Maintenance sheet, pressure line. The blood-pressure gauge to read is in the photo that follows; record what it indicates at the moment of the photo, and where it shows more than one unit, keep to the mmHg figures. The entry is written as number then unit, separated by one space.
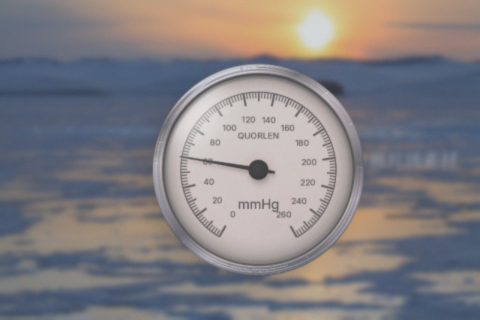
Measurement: 60 mmHg
